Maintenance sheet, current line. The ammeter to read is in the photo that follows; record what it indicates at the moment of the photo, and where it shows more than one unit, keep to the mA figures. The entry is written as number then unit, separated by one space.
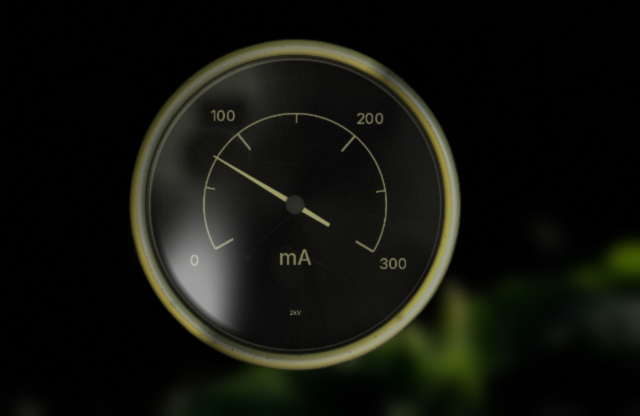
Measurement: 75 mA
